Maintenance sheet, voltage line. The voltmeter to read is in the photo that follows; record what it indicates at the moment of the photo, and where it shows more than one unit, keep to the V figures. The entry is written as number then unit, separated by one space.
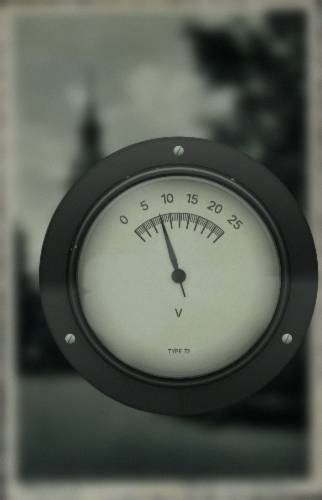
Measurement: 7.5 V
